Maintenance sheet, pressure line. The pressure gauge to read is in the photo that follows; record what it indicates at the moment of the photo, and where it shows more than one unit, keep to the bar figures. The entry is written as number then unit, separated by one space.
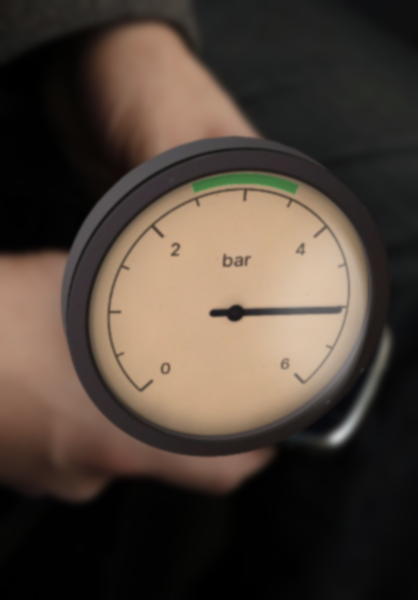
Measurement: 5 bar
